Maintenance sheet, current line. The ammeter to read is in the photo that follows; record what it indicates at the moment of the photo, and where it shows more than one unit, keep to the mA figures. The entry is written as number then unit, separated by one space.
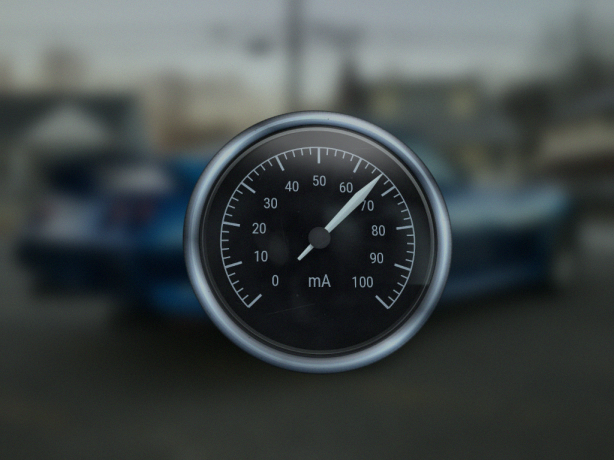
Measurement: 66 mA
